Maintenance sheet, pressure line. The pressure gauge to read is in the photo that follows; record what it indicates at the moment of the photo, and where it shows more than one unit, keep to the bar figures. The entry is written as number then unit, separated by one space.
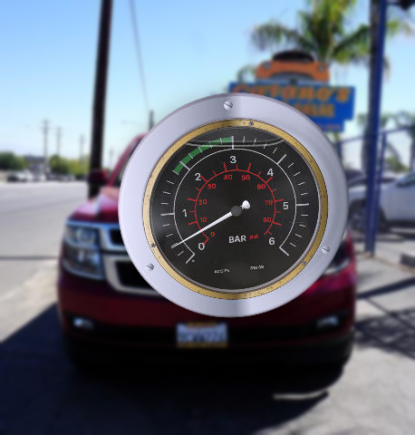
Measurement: 0.4 bar
